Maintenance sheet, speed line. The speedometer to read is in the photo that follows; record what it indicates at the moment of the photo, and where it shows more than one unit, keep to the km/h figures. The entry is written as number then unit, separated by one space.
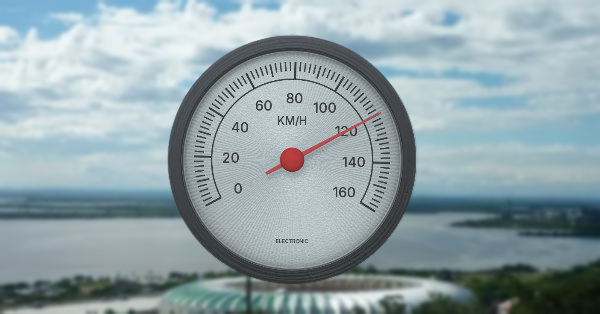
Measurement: 120 km/h
